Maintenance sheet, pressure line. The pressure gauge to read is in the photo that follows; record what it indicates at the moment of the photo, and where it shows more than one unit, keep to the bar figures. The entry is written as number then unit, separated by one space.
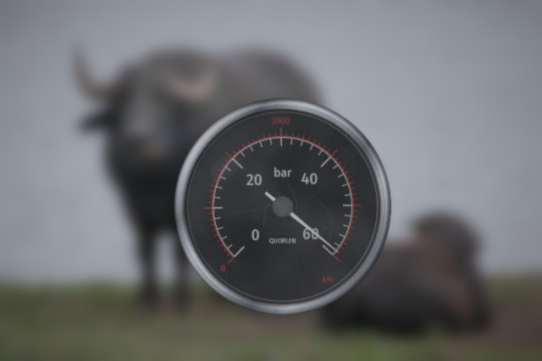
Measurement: 59 bar
